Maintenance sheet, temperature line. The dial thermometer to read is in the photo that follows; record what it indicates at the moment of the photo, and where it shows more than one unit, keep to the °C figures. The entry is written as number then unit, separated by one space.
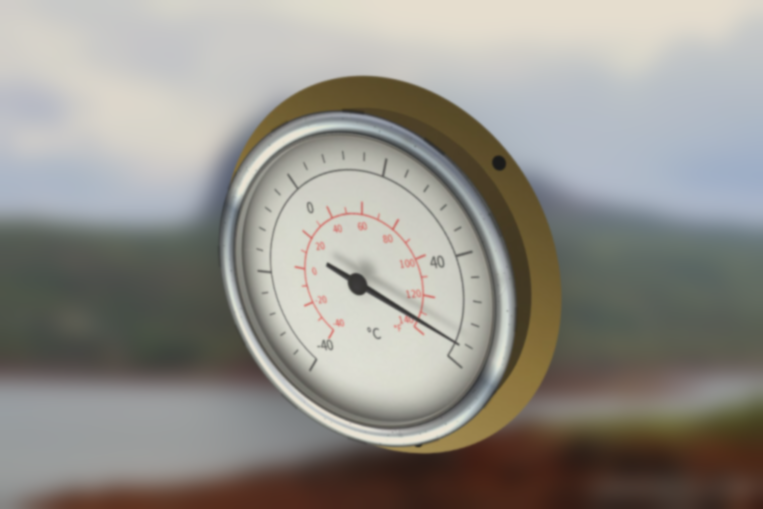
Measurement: 56 °C
